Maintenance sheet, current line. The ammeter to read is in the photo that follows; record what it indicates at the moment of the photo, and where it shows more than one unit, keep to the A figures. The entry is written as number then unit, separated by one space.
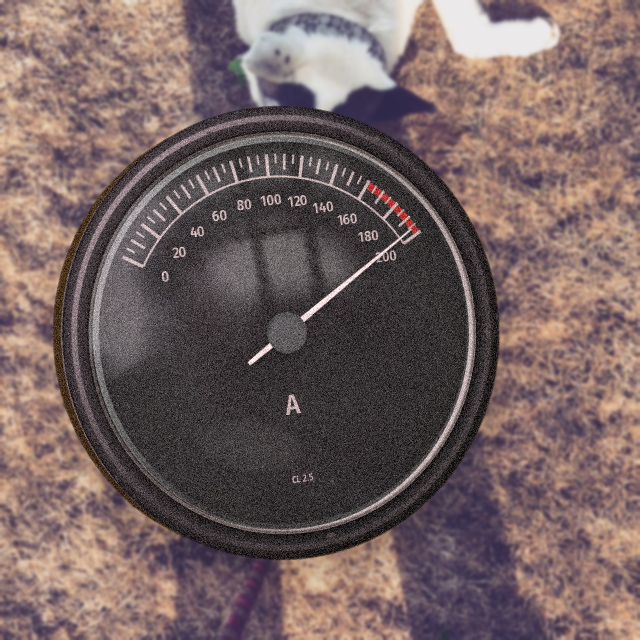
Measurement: 195 A
